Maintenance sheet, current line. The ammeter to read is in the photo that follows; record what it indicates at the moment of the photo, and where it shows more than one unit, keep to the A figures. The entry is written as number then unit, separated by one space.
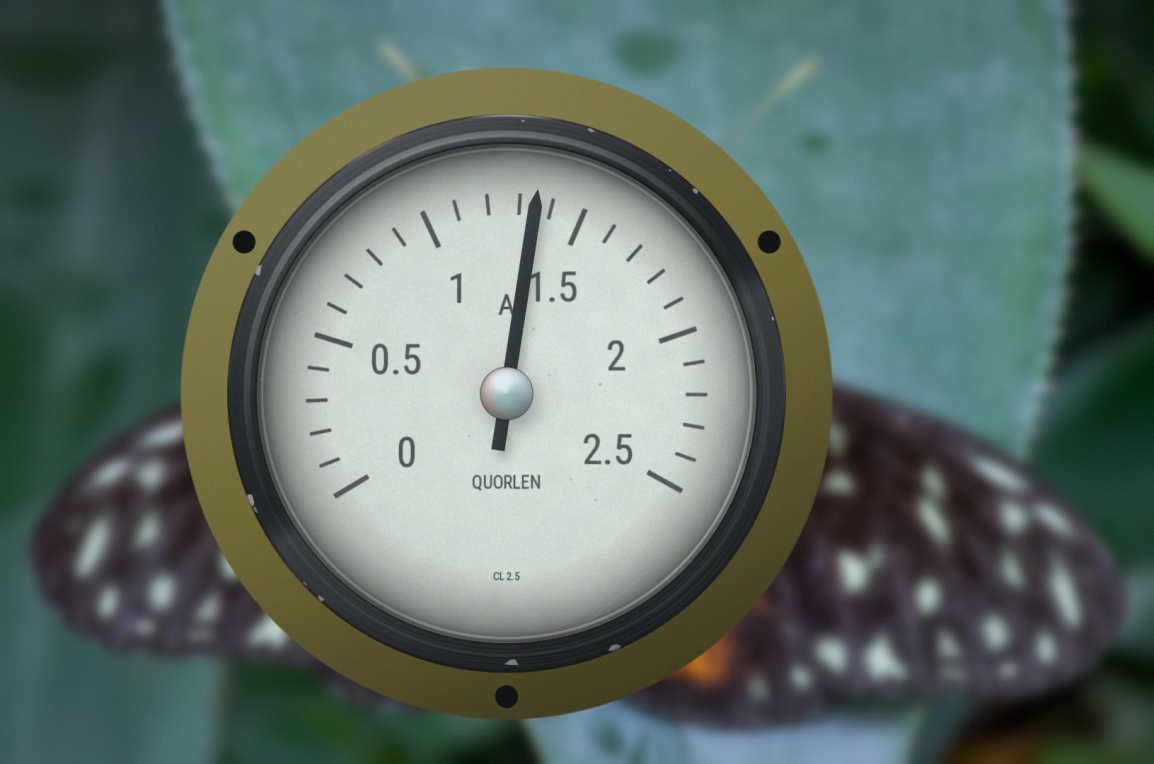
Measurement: 1.35 A
